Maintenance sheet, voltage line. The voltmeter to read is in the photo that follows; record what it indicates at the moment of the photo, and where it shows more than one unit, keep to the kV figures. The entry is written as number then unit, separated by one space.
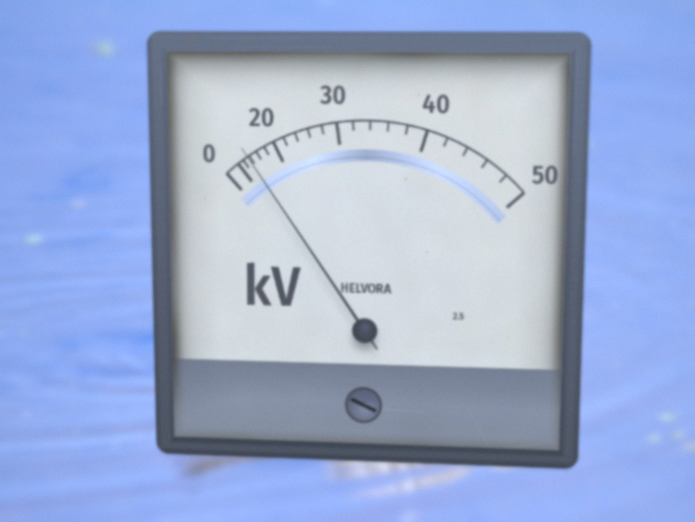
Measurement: 14 kV
